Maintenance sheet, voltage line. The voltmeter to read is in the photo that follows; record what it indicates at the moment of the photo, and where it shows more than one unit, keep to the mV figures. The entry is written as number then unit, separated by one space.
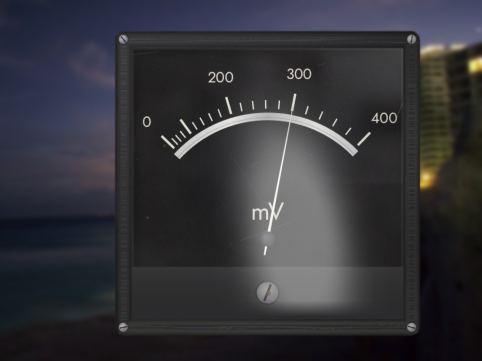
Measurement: 300 mV
